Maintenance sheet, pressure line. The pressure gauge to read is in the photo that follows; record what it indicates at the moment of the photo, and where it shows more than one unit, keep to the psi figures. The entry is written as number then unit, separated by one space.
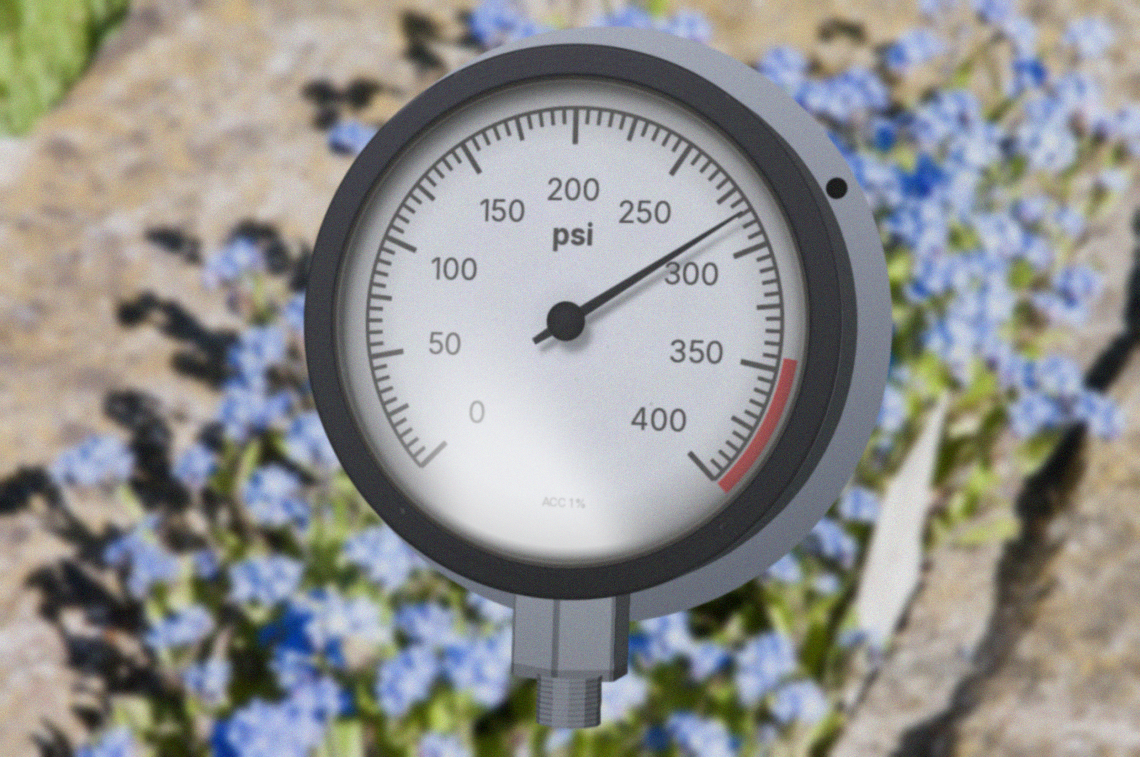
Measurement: 285 psi
